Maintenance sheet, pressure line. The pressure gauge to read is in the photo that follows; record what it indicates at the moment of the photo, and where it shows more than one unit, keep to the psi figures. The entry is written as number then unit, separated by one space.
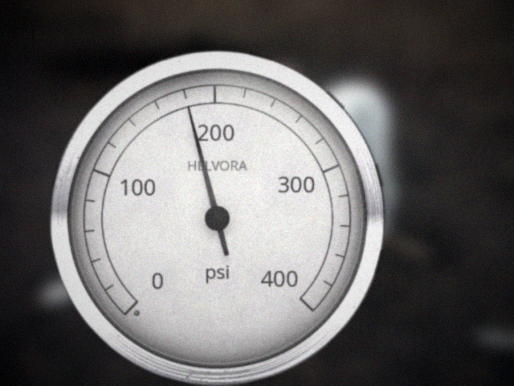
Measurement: 180 psi
